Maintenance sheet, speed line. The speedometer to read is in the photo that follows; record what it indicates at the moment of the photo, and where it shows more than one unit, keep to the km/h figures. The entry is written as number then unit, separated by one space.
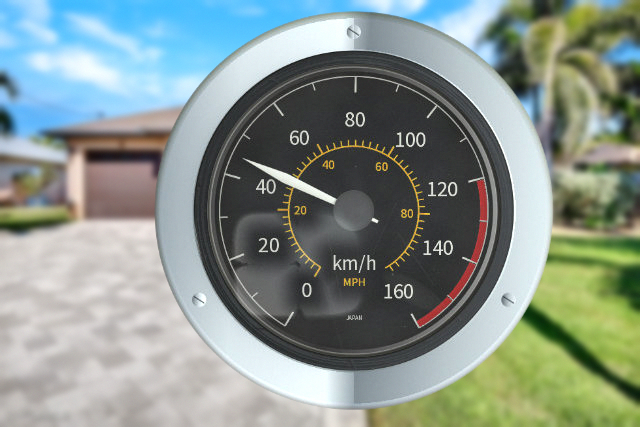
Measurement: 45 km/h
